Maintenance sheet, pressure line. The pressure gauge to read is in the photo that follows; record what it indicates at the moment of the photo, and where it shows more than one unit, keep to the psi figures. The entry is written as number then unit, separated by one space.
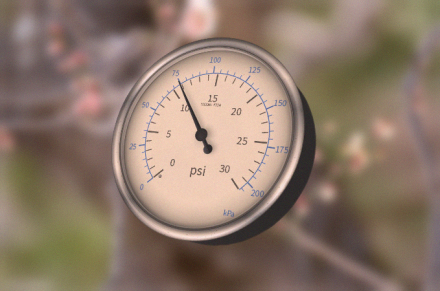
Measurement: 11 psi
